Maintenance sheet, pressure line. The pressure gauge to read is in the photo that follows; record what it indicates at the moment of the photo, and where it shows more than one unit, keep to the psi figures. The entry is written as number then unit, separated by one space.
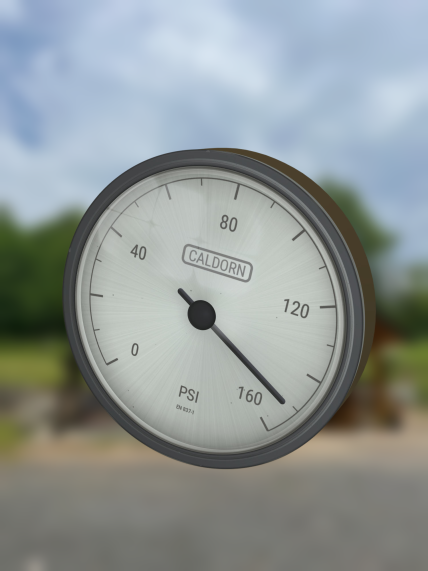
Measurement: 150 psi
